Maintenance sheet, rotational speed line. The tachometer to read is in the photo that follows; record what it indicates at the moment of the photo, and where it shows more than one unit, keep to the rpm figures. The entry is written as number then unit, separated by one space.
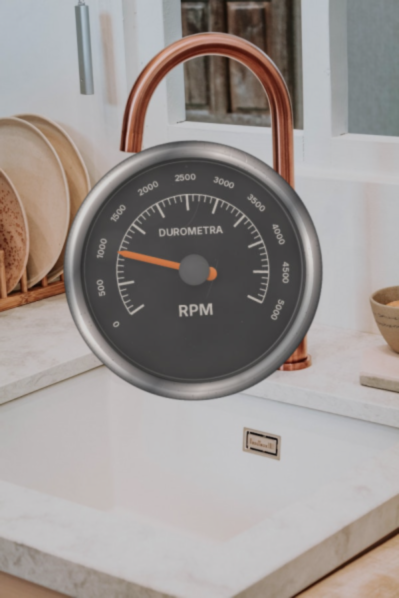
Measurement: 1000 rpm
